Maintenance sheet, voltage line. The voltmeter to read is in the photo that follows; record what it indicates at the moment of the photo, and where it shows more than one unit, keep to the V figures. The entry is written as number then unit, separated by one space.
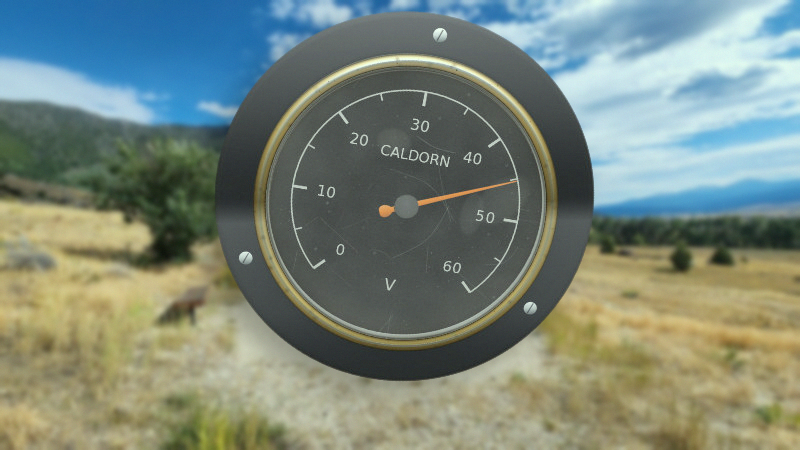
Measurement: 45 V
